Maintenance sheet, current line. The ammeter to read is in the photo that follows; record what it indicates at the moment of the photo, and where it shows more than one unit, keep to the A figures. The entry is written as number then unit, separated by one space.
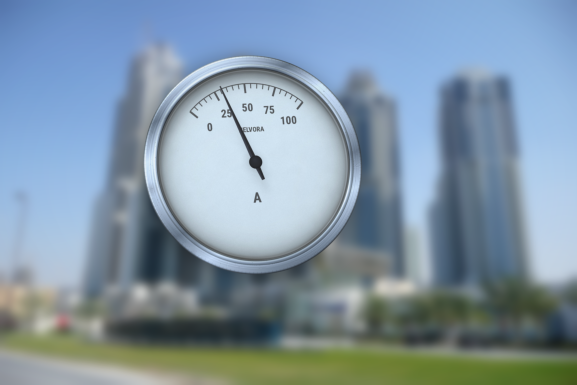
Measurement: 30 A
